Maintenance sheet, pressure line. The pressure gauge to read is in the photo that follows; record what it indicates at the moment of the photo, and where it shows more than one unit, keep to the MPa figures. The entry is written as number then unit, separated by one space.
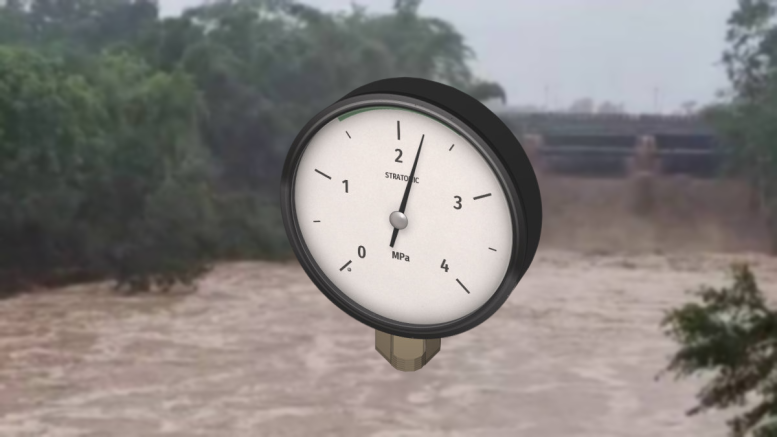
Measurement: 2.25 MPa
